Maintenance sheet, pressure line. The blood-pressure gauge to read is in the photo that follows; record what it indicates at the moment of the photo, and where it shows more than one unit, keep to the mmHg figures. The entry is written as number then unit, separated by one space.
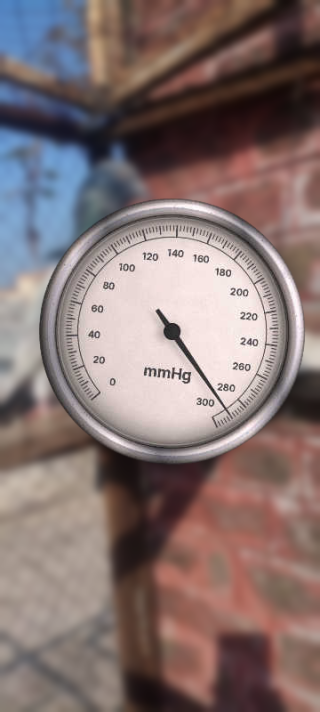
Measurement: 290 mmHg
